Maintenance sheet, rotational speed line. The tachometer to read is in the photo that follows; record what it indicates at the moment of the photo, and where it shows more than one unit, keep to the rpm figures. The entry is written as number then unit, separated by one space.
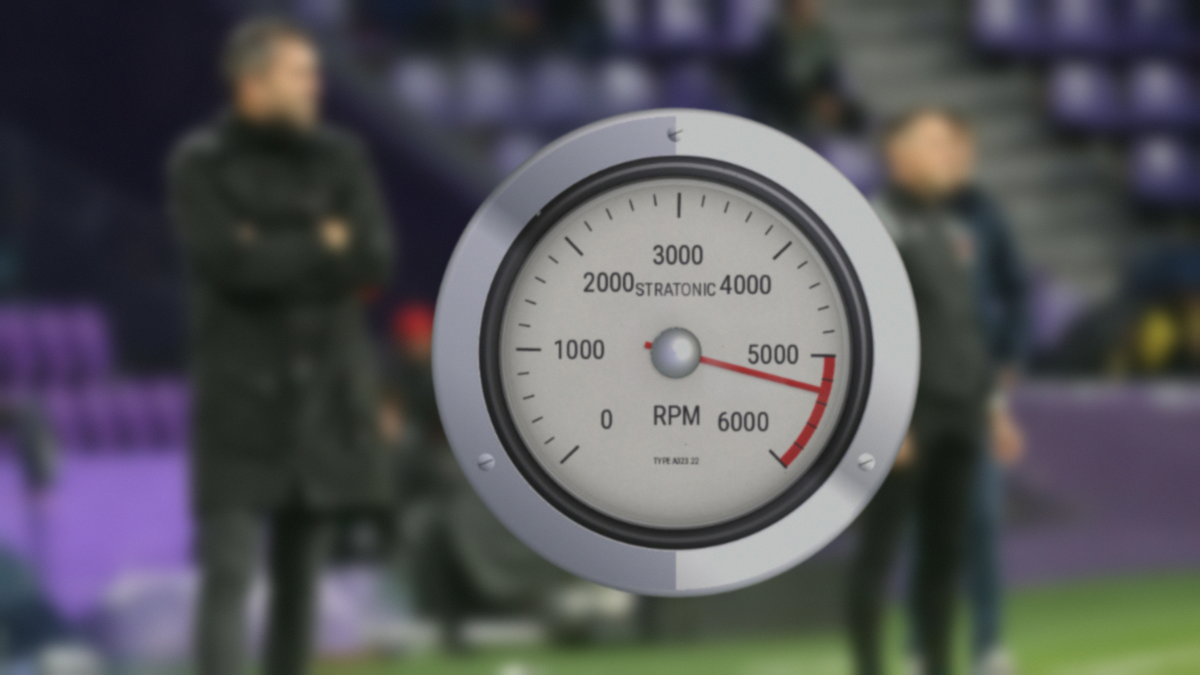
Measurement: 5300 rpm
